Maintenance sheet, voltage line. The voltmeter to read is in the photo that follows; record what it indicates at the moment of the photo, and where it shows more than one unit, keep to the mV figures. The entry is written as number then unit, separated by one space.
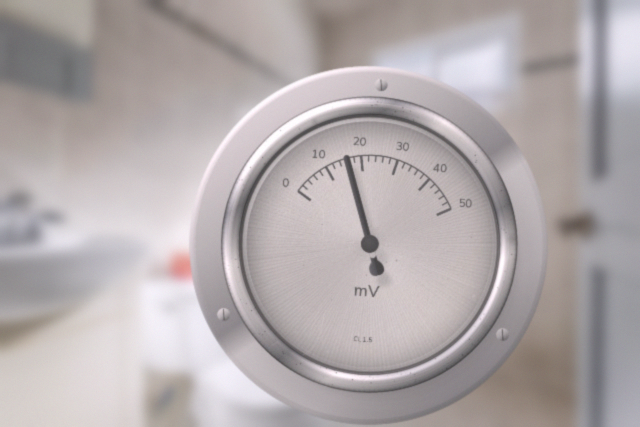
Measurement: 16 mV
